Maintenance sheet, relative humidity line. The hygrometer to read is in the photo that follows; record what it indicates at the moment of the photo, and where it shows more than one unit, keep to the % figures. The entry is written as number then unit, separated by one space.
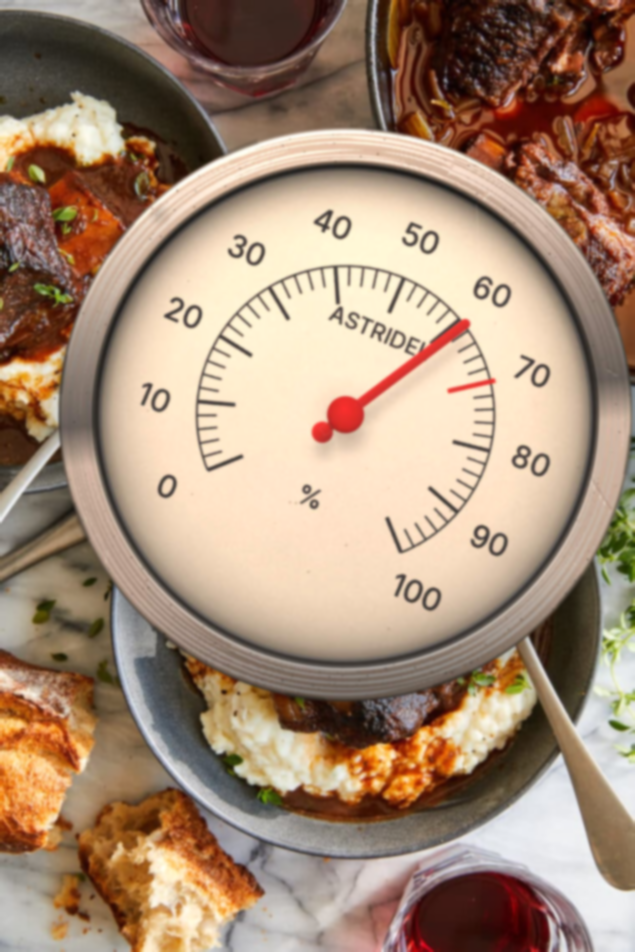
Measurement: 61 %
